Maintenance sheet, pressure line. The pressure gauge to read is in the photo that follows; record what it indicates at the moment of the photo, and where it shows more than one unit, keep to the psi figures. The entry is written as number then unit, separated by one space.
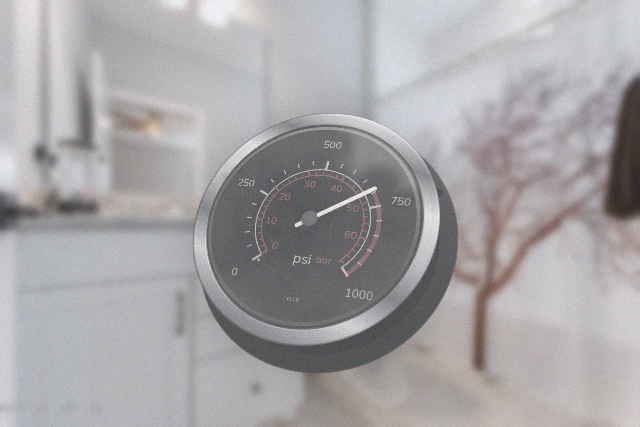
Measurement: 700 psi
